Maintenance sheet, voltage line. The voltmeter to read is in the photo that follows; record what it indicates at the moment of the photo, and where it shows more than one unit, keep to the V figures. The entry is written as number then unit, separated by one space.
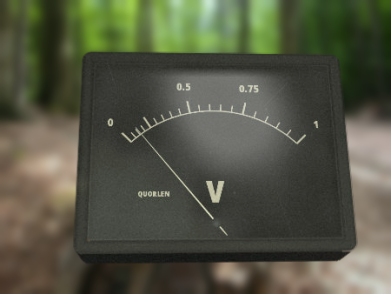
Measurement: 0.15 V
